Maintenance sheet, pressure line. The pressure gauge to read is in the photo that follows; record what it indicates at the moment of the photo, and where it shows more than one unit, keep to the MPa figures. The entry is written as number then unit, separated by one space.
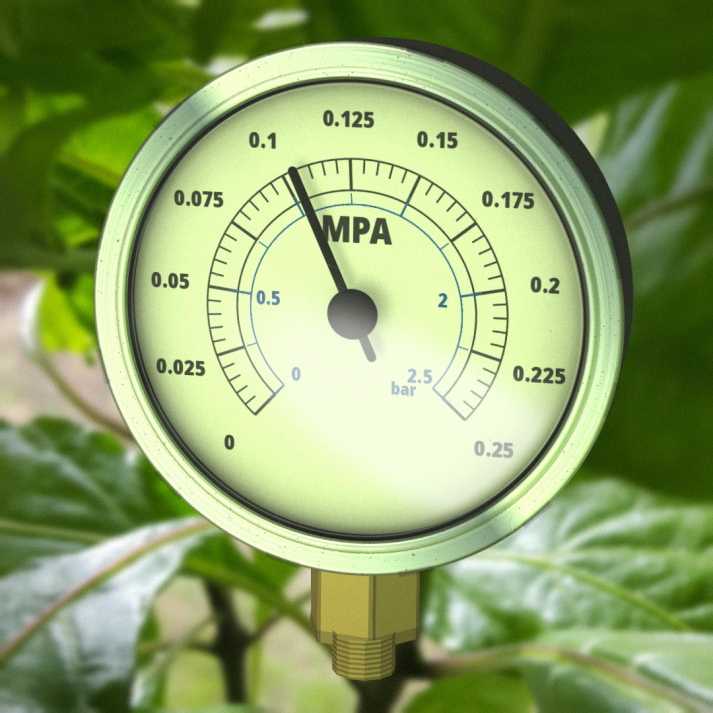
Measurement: 0.105 MPa
